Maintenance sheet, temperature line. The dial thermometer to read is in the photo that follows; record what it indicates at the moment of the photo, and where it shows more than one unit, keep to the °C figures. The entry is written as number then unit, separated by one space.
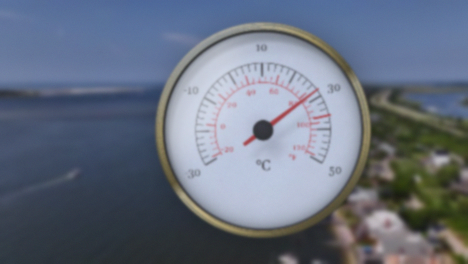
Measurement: 28 °C
